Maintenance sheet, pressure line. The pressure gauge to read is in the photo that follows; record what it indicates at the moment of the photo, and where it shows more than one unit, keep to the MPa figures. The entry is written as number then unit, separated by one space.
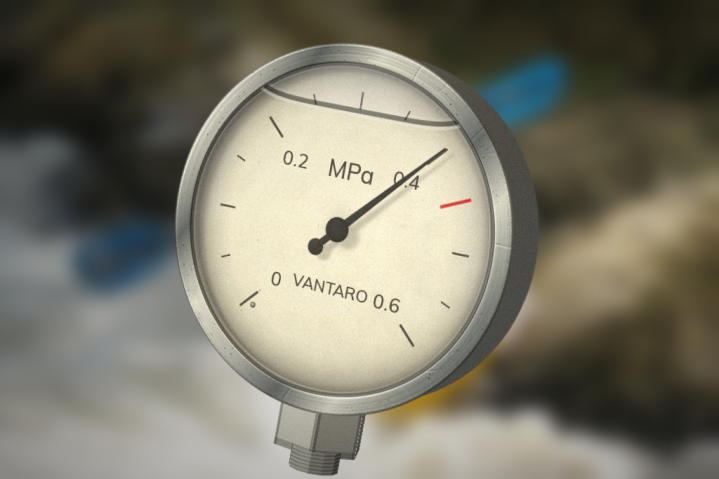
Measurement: 0.4 MPa
